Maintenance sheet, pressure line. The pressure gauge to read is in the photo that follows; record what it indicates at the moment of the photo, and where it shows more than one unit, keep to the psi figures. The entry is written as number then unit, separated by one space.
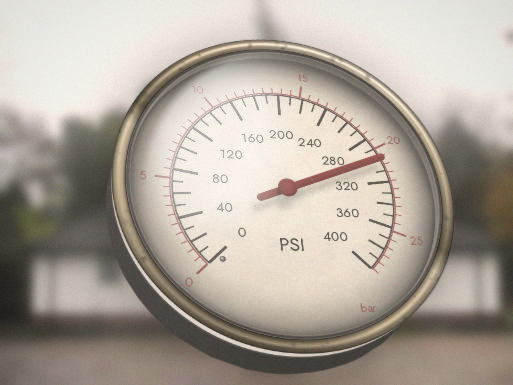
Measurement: 300 psi
